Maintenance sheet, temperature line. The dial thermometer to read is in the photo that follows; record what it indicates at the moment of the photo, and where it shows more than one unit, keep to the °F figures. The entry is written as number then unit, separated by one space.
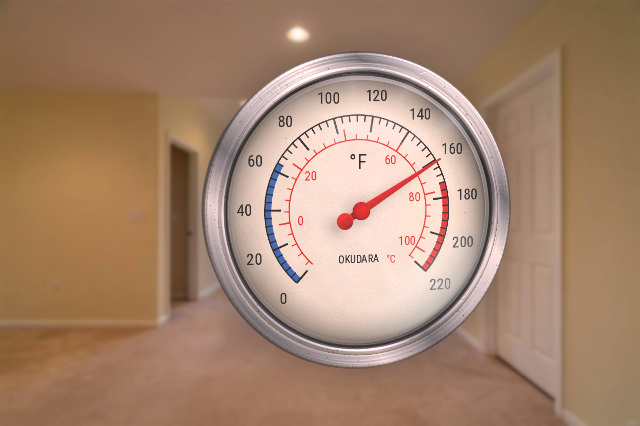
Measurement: 160 °F
